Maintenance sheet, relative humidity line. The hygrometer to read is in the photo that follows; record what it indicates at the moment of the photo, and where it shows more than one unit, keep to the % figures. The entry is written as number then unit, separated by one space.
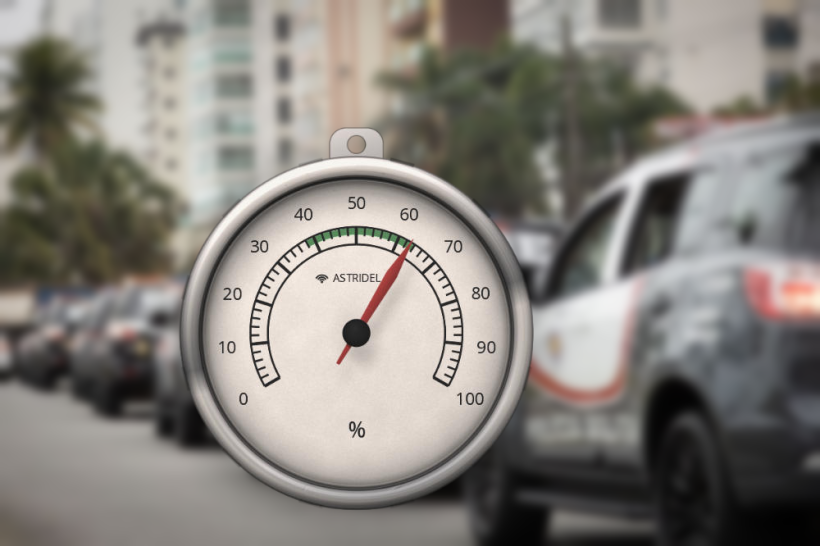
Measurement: 63 %
